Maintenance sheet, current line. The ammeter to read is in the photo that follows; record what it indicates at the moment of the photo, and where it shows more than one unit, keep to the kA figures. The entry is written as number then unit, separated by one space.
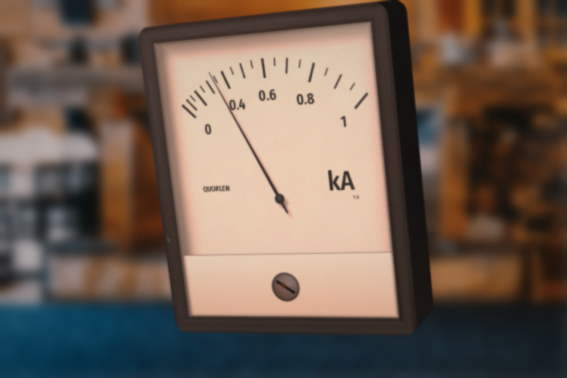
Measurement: 0.35 kA
